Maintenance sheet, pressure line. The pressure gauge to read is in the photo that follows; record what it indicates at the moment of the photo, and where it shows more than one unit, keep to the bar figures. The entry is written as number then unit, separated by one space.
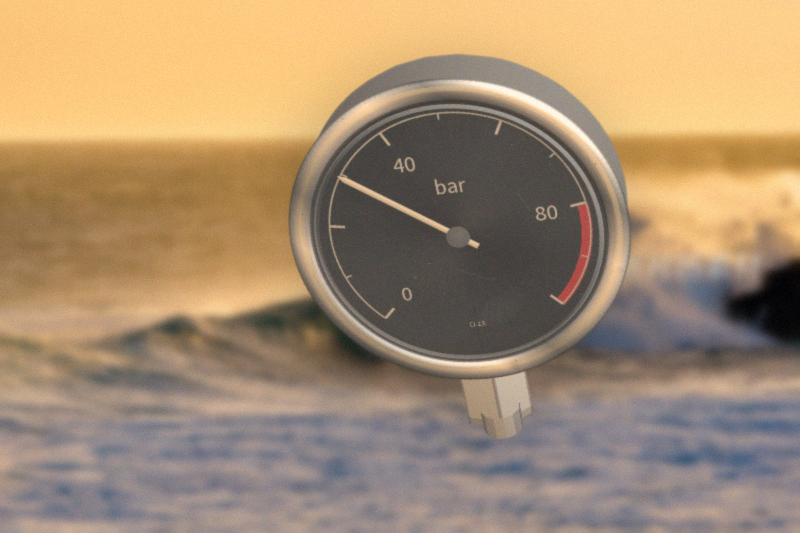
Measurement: 30 bar
